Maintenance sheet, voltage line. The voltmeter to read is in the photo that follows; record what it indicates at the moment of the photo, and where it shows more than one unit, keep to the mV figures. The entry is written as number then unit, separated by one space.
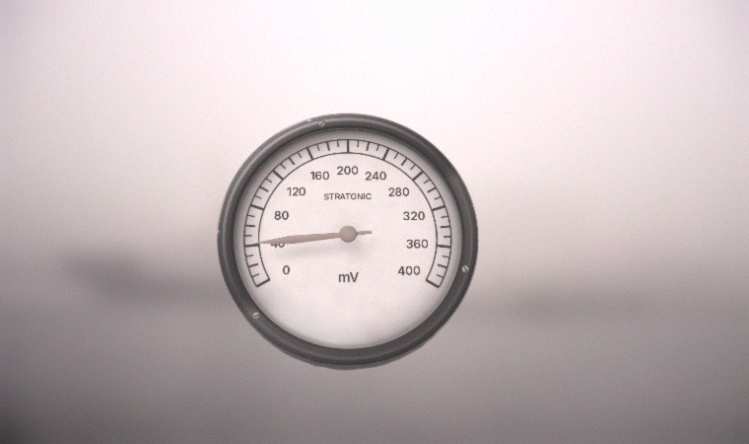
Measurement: 40 mV
